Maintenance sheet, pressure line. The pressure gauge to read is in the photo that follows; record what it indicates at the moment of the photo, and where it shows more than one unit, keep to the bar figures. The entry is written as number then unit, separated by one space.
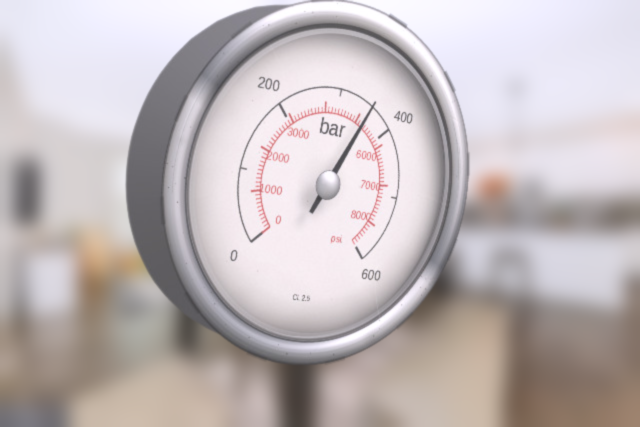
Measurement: 350 bar
